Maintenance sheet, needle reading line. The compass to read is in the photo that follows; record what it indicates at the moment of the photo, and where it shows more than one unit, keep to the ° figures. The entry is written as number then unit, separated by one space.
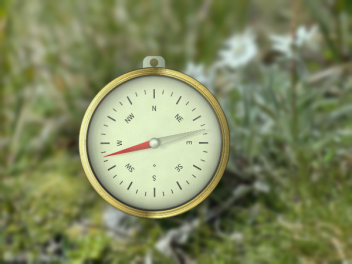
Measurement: 255 °
